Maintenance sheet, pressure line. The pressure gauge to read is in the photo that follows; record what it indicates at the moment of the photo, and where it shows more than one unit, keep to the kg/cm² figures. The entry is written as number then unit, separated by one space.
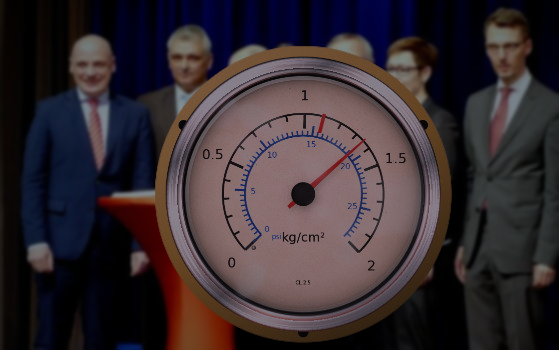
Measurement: 1.35 kg/cm²
